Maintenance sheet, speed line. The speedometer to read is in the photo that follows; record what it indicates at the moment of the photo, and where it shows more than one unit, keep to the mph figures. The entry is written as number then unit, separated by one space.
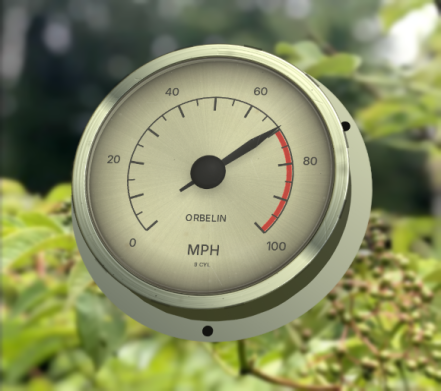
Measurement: 70 mph
